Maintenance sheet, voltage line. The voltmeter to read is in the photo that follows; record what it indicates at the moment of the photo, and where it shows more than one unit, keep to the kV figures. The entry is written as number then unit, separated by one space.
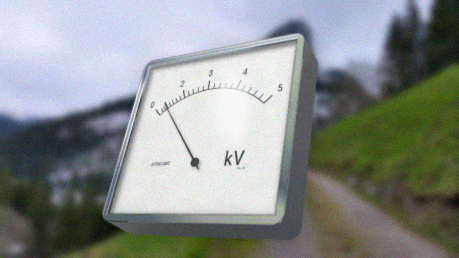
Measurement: 1 kV
